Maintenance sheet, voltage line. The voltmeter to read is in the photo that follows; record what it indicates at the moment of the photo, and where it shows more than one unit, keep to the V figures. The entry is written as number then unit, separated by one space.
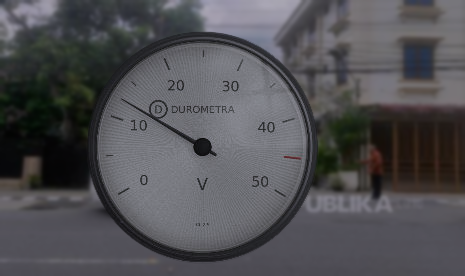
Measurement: 12.5 V
